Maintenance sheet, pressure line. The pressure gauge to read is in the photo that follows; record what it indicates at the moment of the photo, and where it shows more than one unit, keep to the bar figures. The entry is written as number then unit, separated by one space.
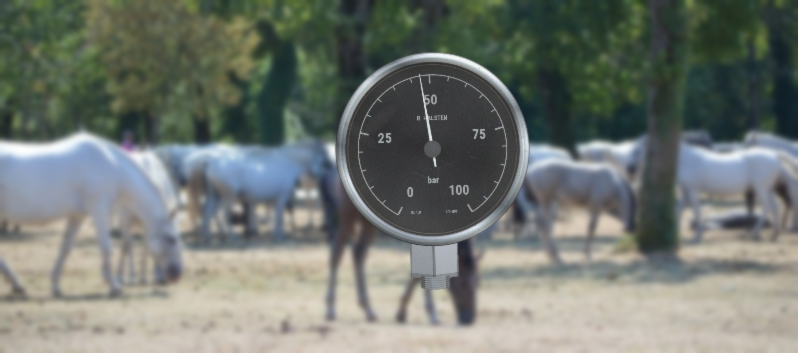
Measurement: 47.5 bar
